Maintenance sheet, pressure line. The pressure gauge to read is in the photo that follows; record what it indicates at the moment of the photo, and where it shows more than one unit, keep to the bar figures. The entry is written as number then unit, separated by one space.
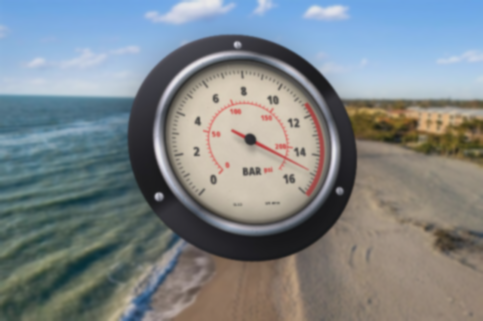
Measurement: 15 bar
